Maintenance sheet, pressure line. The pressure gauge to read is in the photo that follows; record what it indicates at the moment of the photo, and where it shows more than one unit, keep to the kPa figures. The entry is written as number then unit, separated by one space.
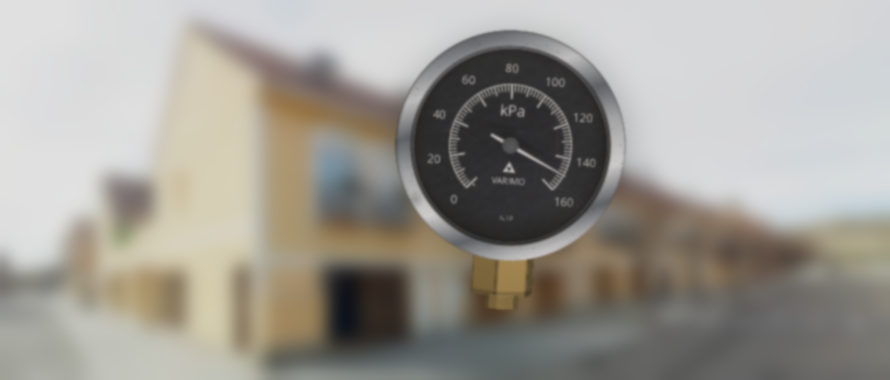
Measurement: 150 kPa
